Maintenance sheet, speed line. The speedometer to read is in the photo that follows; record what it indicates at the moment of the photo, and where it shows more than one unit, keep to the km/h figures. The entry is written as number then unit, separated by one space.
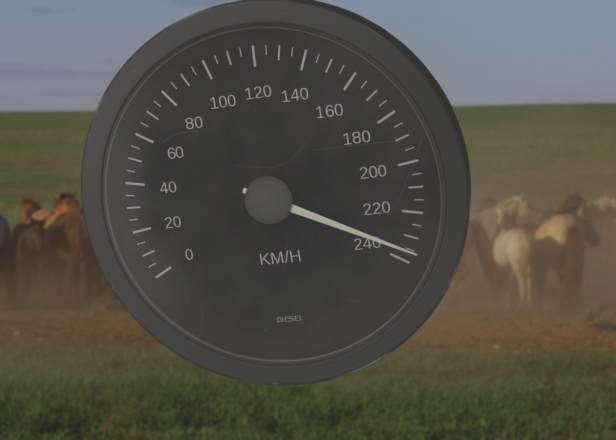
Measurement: 235 km/h
